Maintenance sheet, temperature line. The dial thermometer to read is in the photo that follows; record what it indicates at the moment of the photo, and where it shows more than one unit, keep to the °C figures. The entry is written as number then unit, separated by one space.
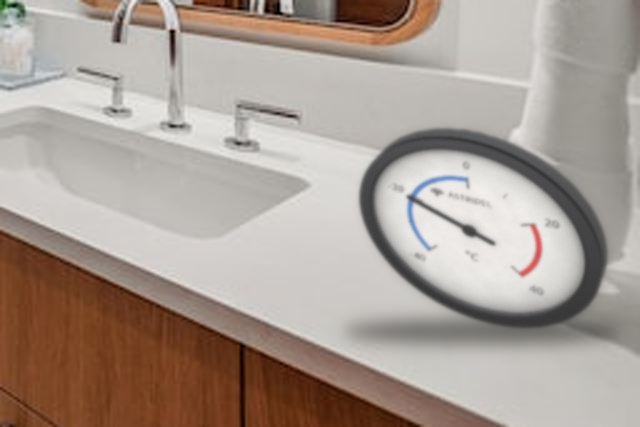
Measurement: -20 °C
